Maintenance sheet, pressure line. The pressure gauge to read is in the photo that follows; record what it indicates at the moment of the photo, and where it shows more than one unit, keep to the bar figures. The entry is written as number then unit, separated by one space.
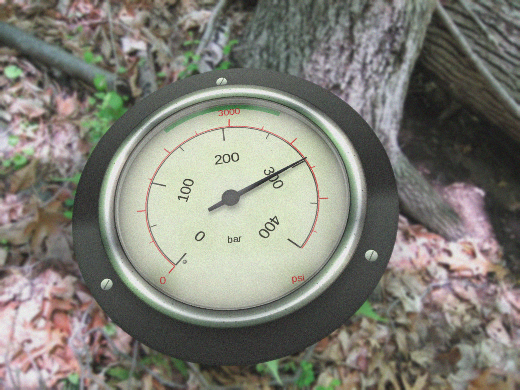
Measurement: 300 bar
